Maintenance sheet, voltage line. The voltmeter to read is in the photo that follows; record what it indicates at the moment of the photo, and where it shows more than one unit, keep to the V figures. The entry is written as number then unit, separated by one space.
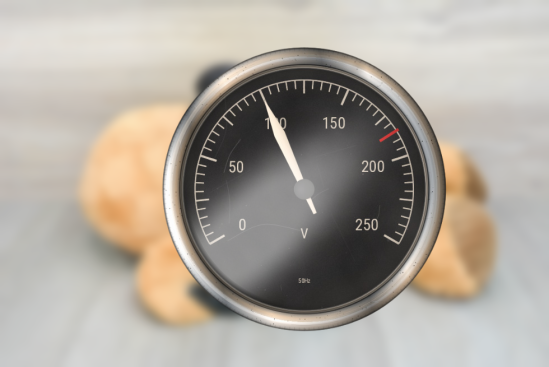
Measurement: 100 V
